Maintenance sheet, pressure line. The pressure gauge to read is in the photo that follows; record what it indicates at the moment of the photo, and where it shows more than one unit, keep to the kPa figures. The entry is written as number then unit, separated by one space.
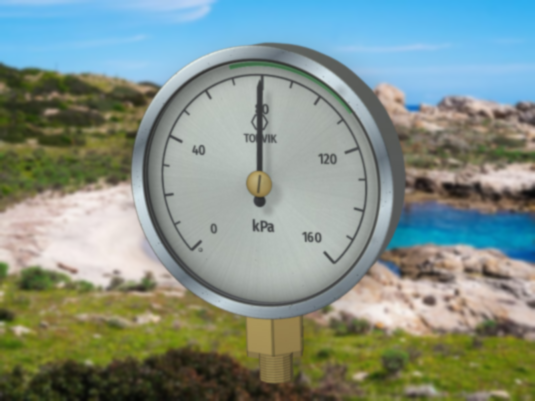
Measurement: 80 kPa
